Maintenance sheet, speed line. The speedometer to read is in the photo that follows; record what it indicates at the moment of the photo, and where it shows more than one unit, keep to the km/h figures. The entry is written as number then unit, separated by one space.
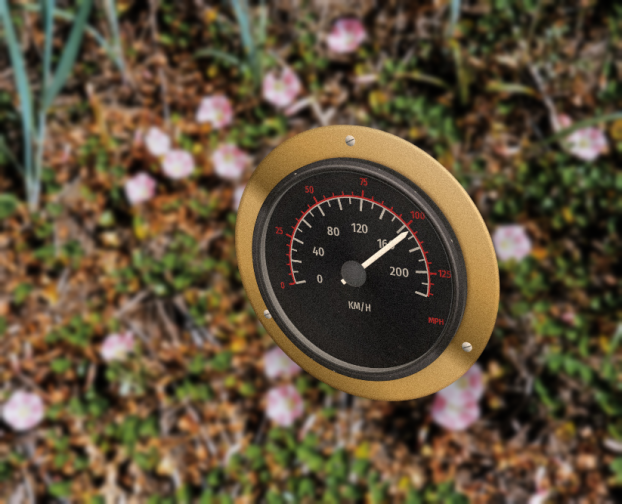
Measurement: 165 km/h
